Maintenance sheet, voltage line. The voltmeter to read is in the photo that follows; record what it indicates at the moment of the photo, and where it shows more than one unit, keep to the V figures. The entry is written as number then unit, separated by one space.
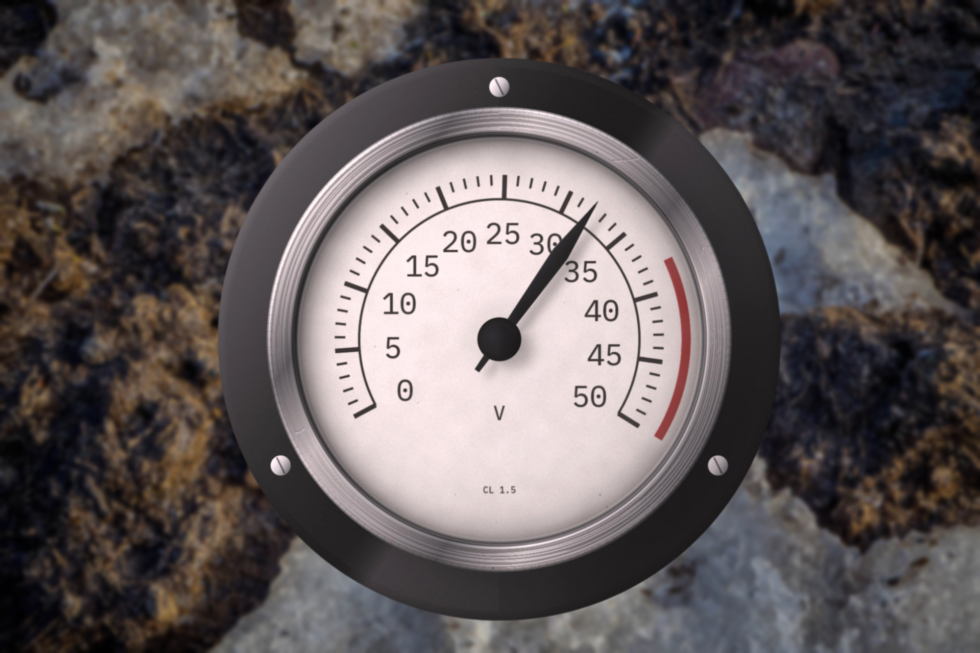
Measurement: 32 V
